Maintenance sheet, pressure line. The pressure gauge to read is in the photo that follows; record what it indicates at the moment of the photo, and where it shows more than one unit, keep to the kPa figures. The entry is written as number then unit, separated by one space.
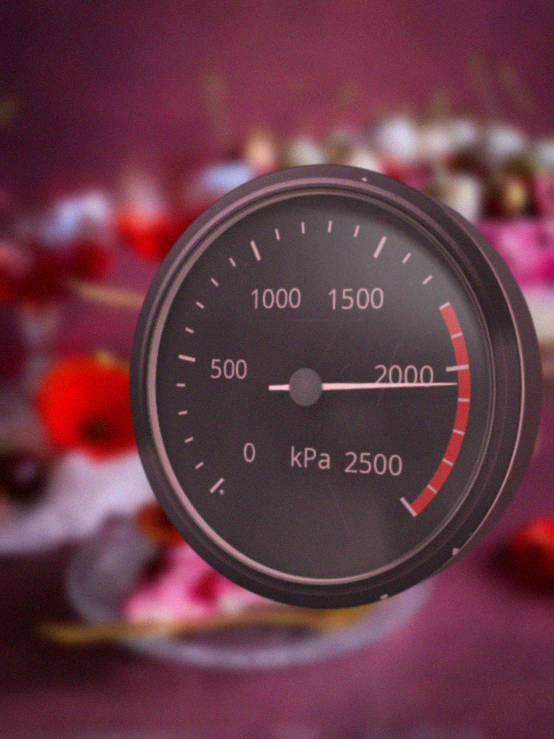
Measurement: 2050 kPa
